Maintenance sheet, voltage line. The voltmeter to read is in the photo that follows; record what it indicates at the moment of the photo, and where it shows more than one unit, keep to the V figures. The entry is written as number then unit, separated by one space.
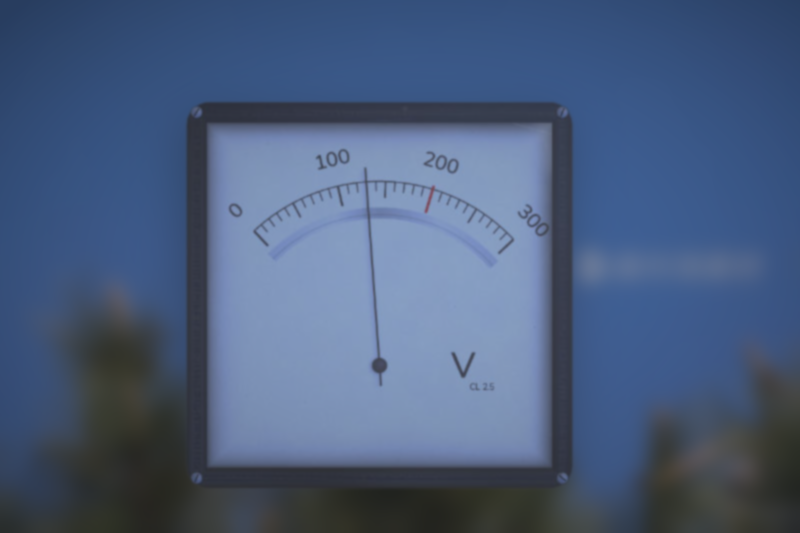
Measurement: 130 V
